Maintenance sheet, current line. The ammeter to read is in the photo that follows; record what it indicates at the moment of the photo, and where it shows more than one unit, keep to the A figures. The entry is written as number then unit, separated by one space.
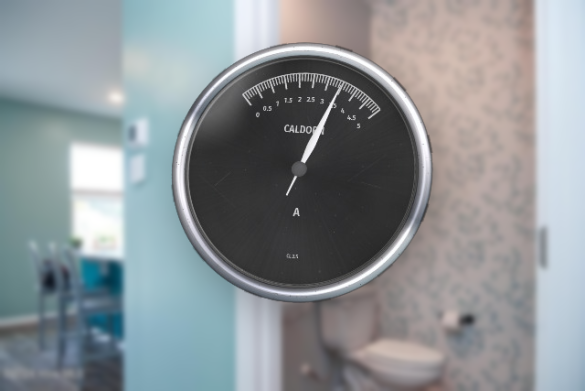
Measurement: 3.5 A
